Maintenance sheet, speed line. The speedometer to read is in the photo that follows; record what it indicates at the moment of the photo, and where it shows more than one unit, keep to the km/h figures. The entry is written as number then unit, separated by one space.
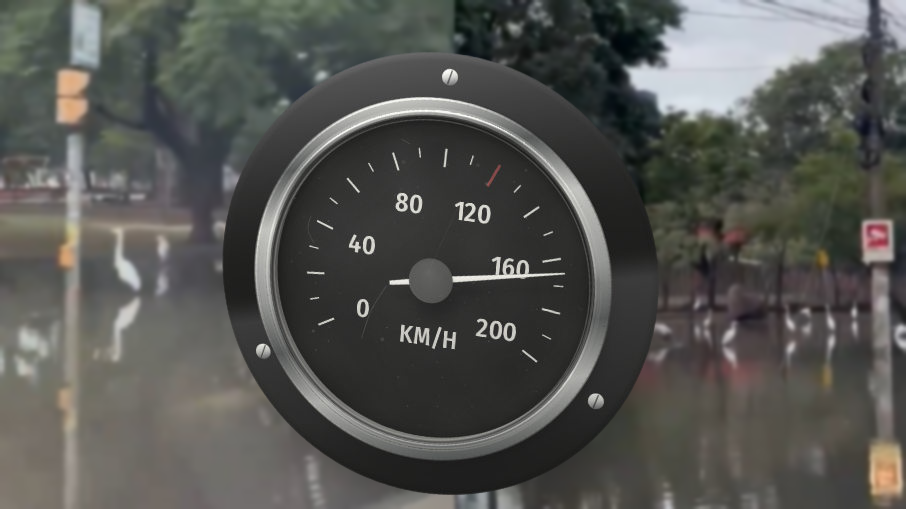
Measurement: 165 km/h
